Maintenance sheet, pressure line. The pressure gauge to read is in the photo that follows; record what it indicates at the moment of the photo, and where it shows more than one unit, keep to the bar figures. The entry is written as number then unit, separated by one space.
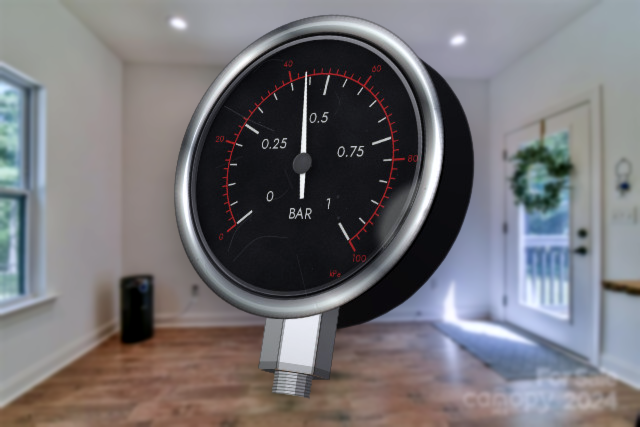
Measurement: 0.45 bar
